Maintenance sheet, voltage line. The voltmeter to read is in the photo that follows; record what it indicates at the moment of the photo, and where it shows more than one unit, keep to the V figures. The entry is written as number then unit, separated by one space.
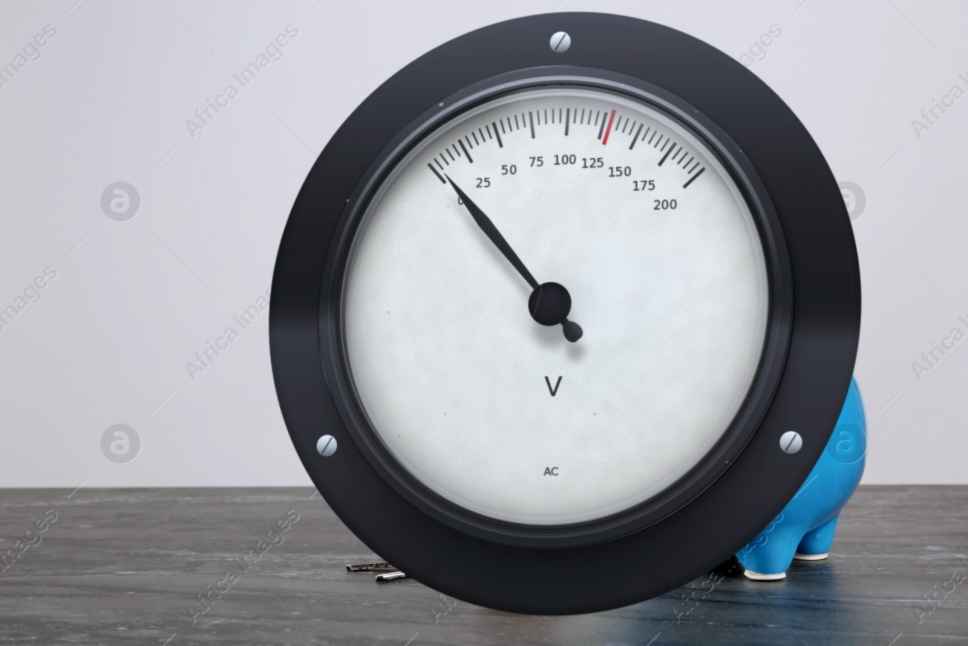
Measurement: 5 V
